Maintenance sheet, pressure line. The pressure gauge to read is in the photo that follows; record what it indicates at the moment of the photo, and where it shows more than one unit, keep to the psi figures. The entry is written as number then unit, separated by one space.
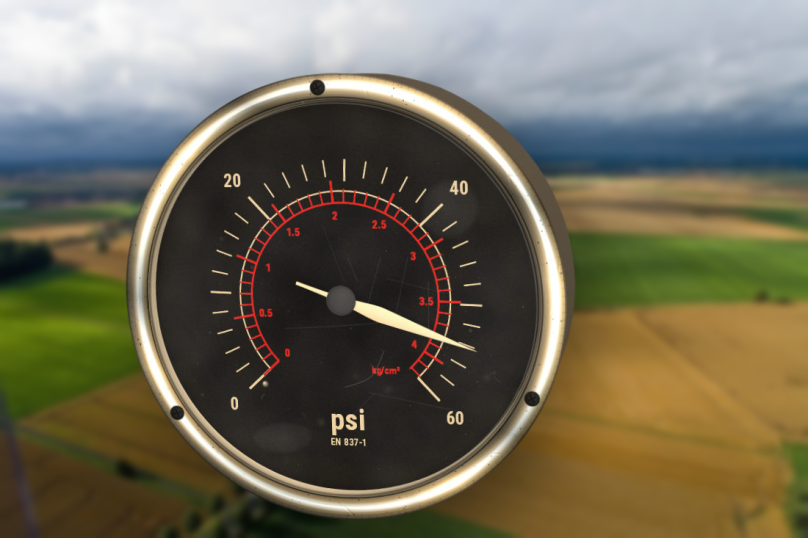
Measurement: 54 psi
